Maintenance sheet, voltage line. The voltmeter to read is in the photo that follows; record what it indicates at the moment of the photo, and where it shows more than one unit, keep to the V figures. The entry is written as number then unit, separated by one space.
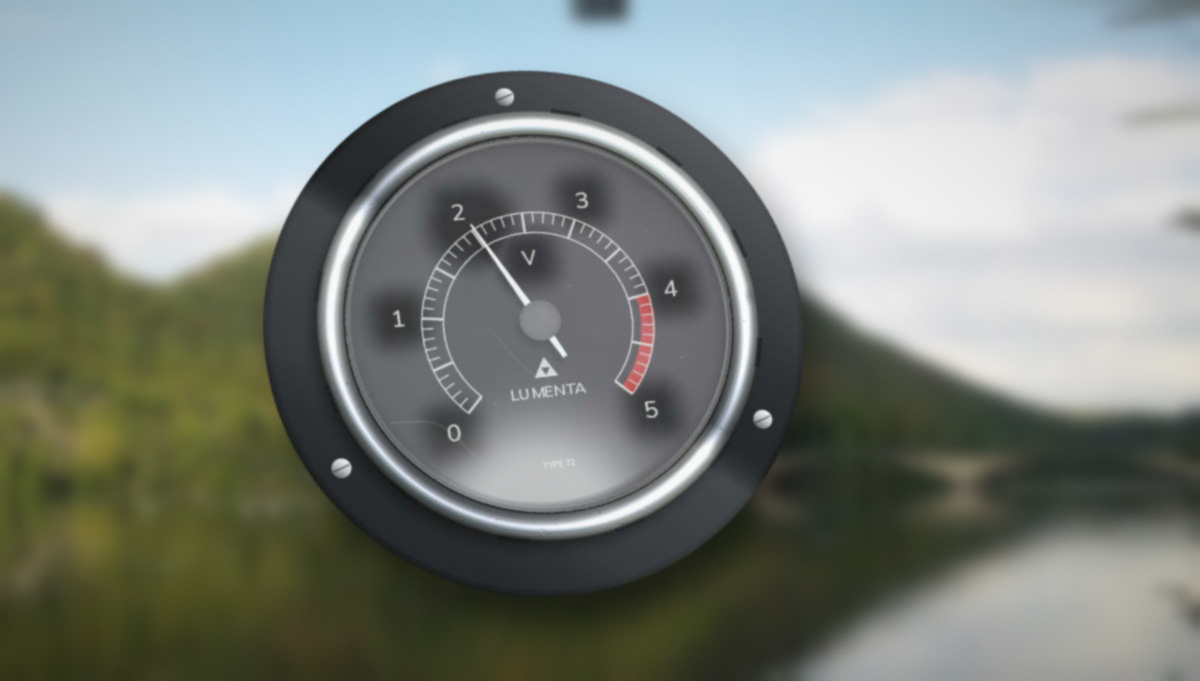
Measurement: 2 V
